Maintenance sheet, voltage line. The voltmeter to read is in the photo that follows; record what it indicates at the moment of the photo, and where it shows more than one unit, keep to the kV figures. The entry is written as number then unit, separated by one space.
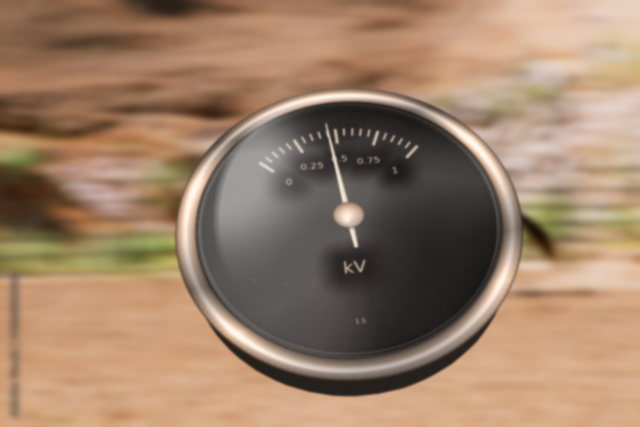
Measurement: 0.45 kV
